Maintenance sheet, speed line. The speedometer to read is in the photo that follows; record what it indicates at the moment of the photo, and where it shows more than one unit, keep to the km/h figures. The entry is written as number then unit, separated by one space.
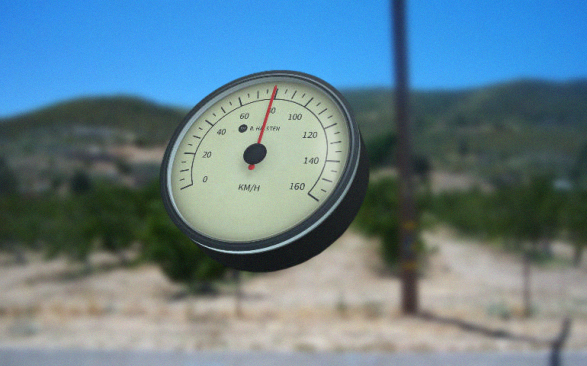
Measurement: 80 km/h
